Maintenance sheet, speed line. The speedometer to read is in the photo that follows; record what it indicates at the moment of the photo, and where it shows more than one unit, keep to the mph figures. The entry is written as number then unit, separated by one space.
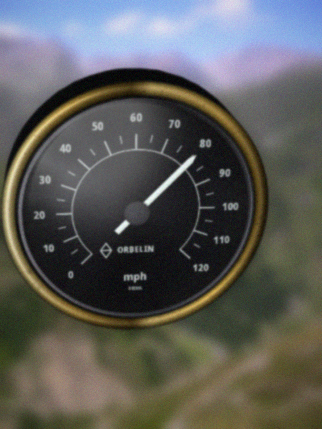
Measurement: 80 mph
